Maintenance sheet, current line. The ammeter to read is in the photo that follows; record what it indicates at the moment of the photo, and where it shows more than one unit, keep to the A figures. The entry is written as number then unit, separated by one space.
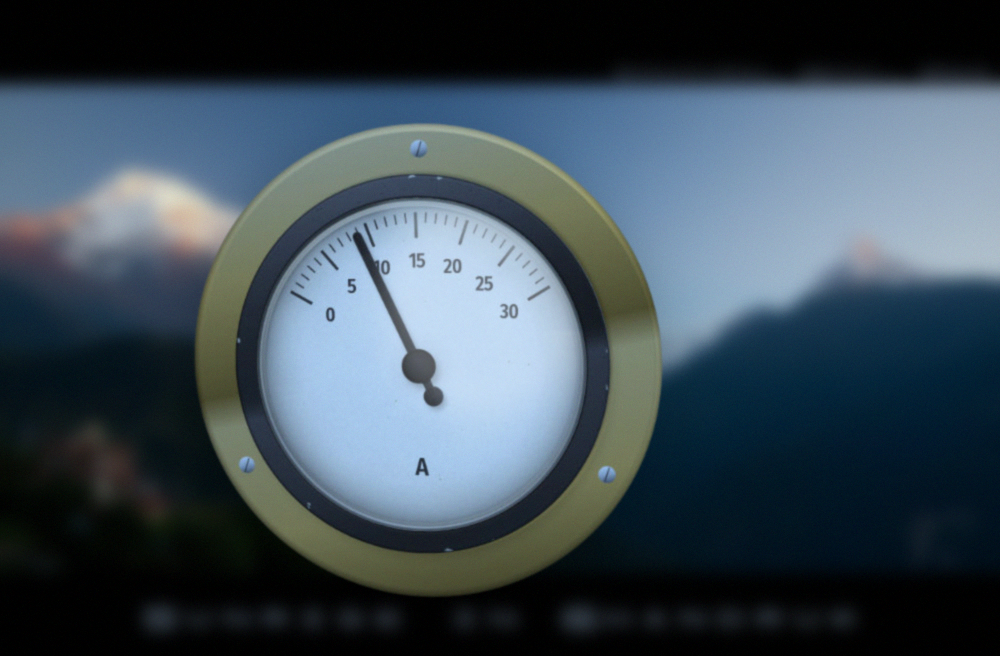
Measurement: 9 A
